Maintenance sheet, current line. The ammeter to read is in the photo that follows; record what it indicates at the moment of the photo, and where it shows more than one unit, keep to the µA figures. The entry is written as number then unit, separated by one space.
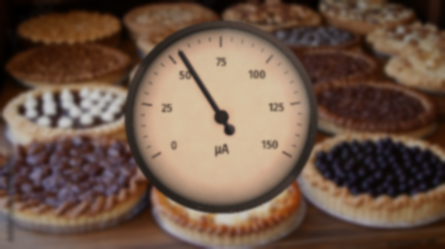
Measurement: 55 µA
